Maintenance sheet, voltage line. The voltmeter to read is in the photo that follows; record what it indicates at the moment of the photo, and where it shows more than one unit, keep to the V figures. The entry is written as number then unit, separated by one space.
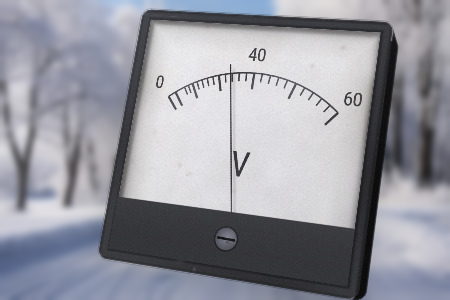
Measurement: 34 V
